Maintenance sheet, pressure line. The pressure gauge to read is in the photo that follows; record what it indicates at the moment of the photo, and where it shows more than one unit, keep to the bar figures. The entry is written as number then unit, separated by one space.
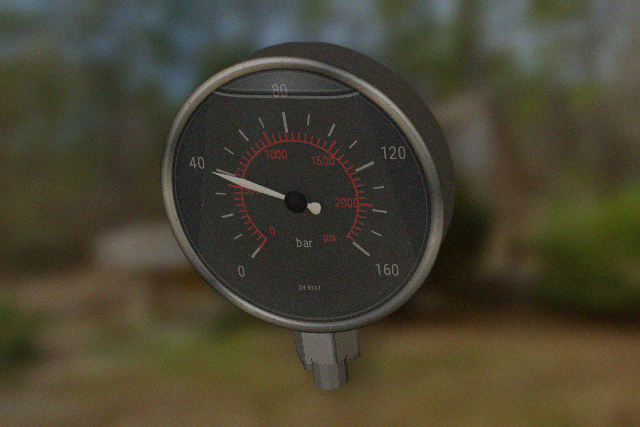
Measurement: 40 bar
